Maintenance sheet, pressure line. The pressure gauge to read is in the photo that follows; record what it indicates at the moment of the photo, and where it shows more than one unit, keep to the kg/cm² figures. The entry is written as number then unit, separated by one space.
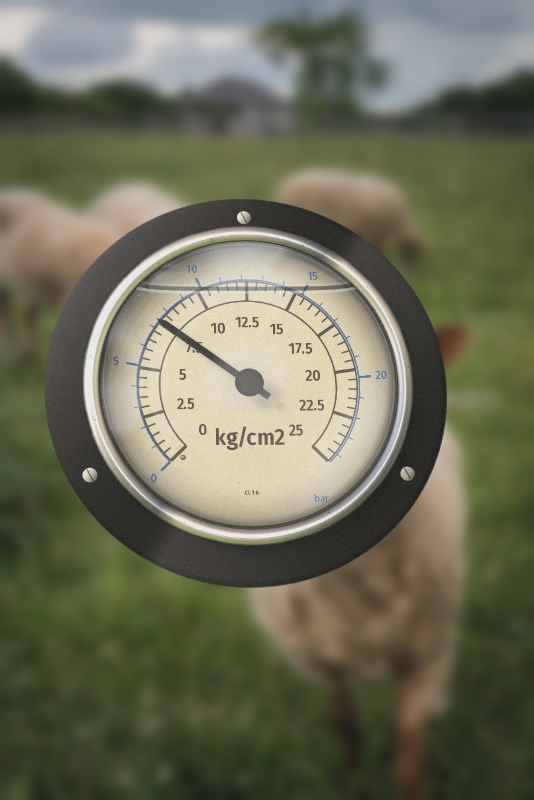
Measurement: 7.5 kg/cm²
